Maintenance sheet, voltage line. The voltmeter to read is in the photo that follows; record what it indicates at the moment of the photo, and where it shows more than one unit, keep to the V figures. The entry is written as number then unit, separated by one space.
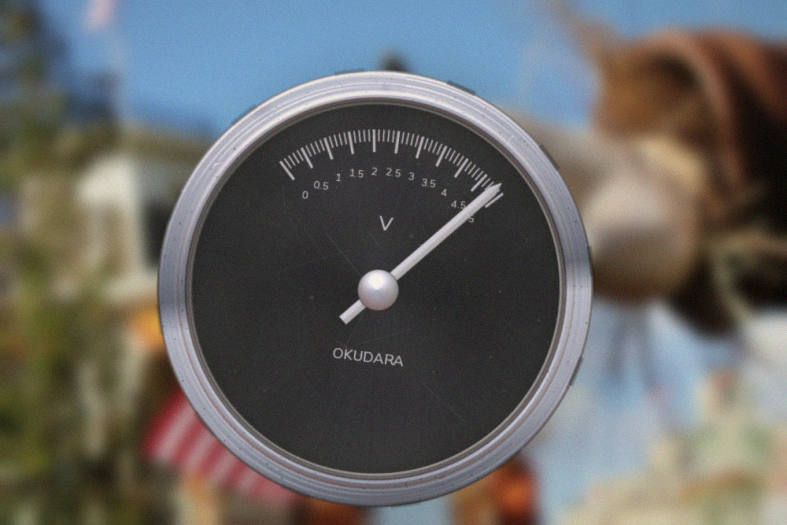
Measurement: 4.8 V
